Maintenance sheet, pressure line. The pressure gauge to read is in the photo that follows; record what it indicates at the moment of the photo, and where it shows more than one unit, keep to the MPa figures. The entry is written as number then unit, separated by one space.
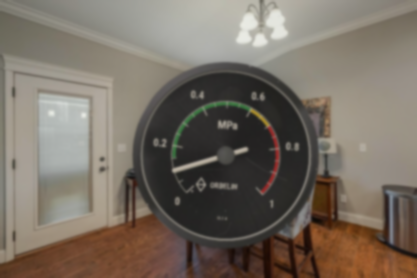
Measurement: 0.1 MPa
